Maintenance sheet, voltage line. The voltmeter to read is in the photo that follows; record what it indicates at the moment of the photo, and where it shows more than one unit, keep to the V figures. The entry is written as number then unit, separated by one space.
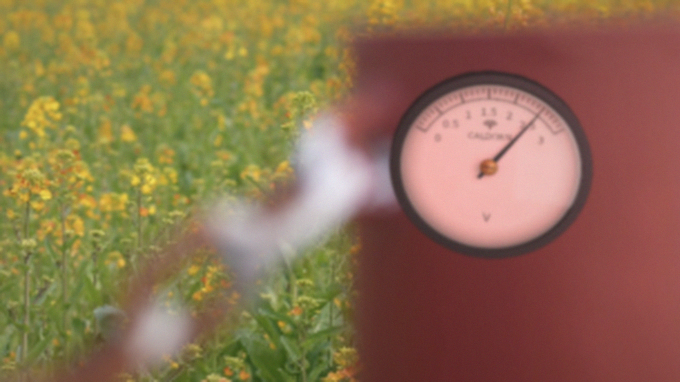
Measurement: 2.5 V
